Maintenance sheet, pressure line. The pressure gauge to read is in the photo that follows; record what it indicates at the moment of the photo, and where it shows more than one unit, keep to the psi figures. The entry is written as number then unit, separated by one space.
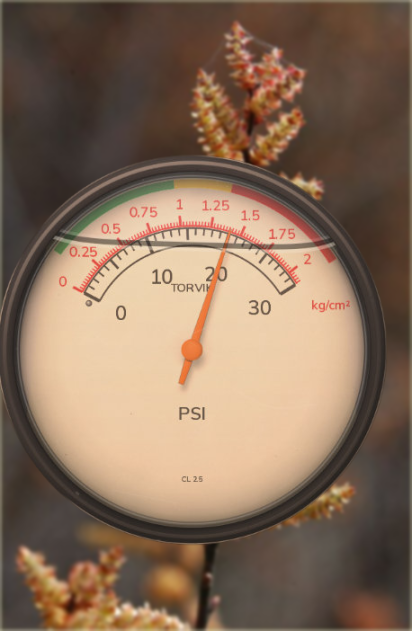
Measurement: 20 psi
